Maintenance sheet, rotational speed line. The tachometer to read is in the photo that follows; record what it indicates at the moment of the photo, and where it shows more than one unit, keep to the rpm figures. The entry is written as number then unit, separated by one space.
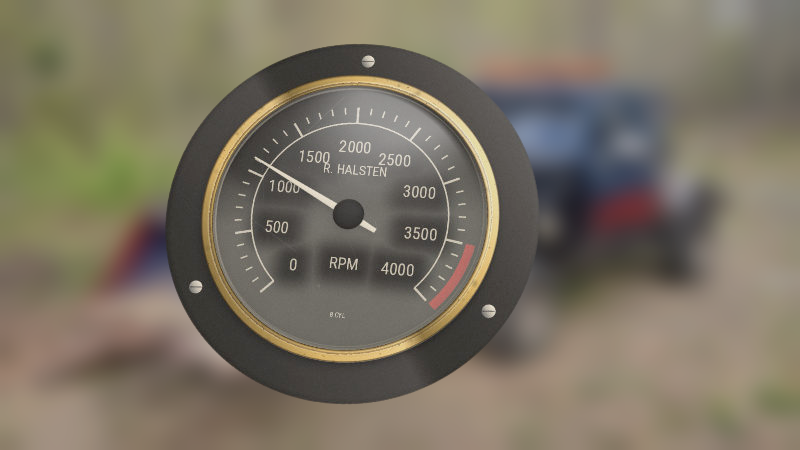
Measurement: 1100 rpm
